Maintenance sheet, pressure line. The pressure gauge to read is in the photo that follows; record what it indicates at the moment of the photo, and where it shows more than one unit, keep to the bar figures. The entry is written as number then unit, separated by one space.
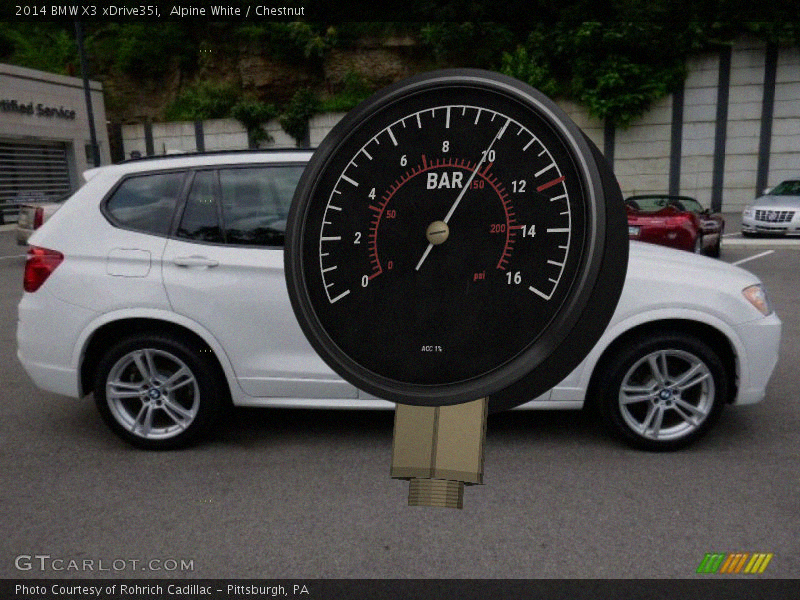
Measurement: 10 bar
